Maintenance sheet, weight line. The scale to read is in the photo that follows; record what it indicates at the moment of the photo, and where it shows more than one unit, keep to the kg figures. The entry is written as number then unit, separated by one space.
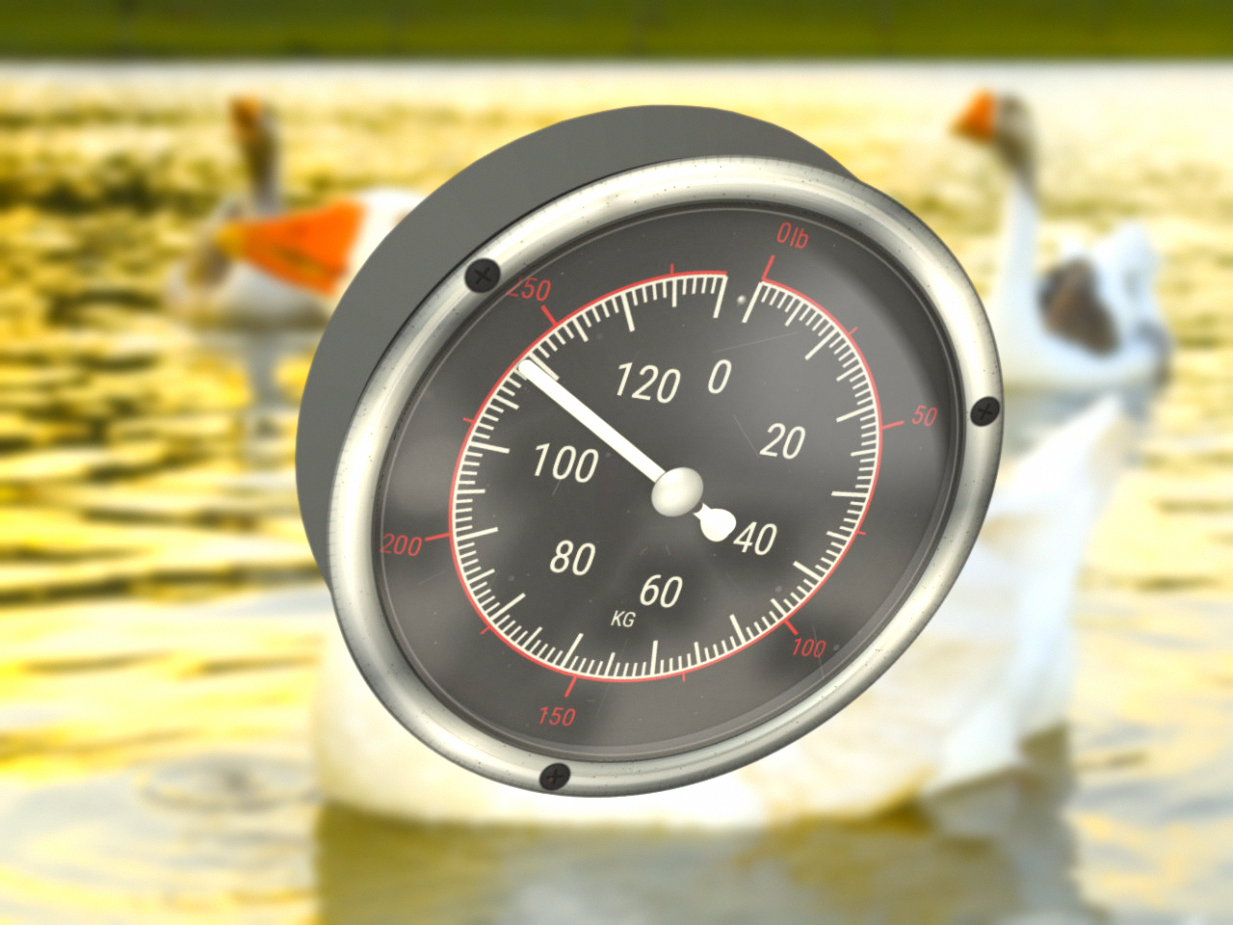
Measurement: 109 kg
